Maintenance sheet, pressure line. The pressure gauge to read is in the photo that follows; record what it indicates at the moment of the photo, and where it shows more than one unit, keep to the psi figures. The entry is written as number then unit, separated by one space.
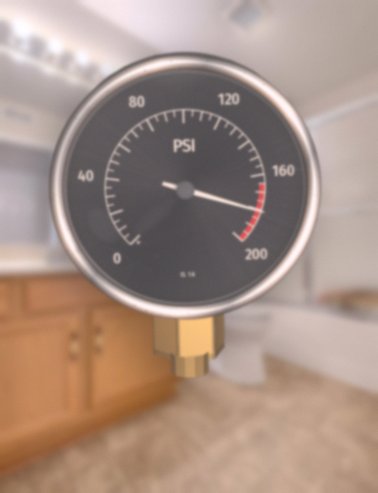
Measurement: 180 psi
